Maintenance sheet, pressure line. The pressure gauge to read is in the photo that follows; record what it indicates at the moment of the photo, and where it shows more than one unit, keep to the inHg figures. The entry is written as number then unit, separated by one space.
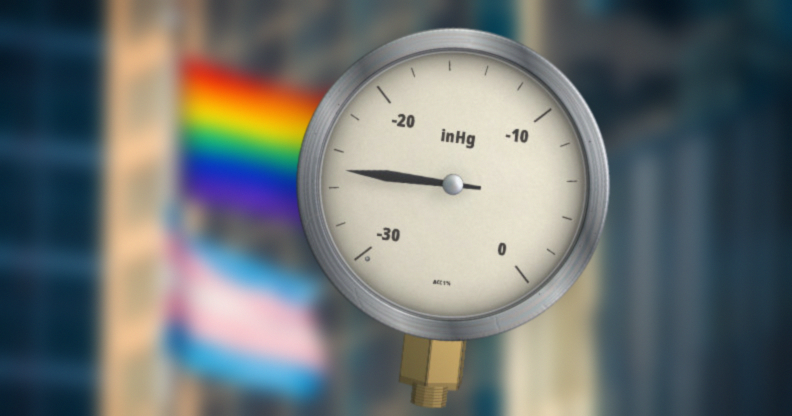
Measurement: -25 inHg
